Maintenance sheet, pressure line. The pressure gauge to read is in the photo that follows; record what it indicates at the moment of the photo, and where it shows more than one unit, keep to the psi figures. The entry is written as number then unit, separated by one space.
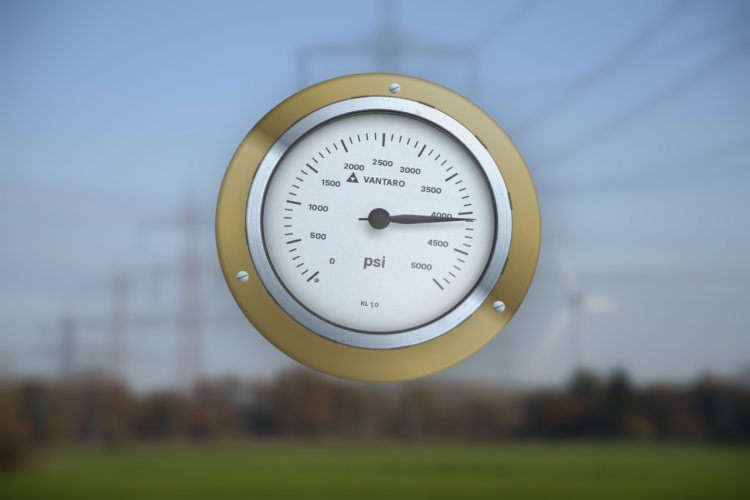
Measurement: 4100 psi
